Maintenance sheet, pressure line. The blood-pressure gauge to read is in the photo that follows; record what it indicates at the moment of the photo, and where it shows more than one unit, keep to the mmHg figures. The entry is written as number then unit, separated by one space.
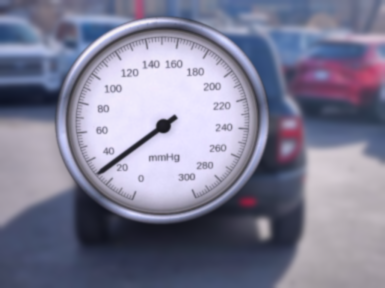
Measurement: 30 mmHg
